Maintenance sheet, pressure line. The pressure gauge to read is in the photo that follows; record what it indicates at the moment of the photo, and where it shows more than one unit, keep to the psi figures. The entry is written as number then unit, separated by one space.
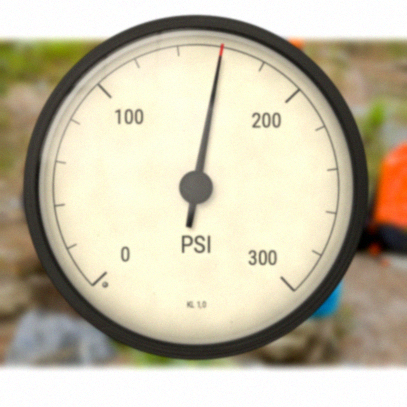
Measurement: 160 psi
